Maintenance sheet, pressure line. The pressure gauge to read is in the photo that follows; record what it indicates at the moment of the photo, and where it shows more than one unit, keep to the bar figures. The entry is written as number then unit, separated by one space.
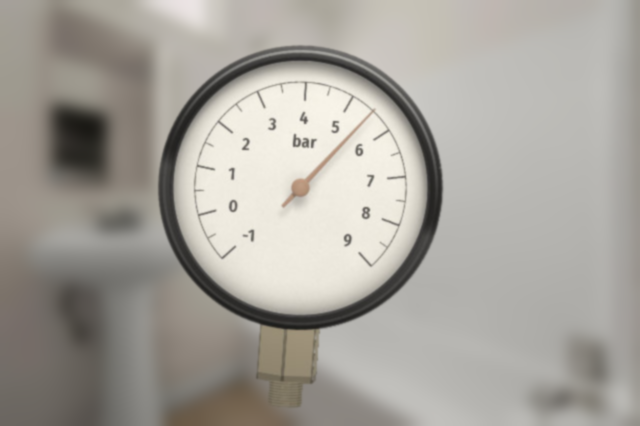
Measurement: 5.5 bar
